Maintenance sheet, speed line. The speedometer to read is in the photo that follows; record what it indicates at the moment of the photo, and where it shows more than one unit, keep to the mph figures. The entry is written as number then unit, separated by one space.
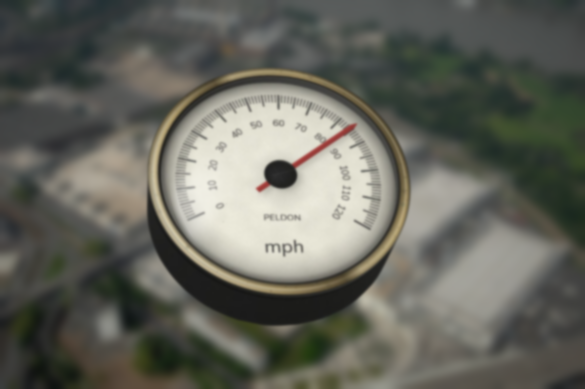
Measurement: 85 mph
